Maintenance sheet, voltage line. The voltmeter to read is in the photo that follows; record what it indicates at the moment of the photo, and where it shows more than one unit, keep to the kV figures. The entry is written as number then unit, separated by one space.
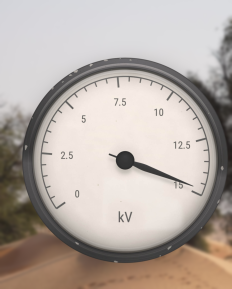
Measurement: 14.75 kV
